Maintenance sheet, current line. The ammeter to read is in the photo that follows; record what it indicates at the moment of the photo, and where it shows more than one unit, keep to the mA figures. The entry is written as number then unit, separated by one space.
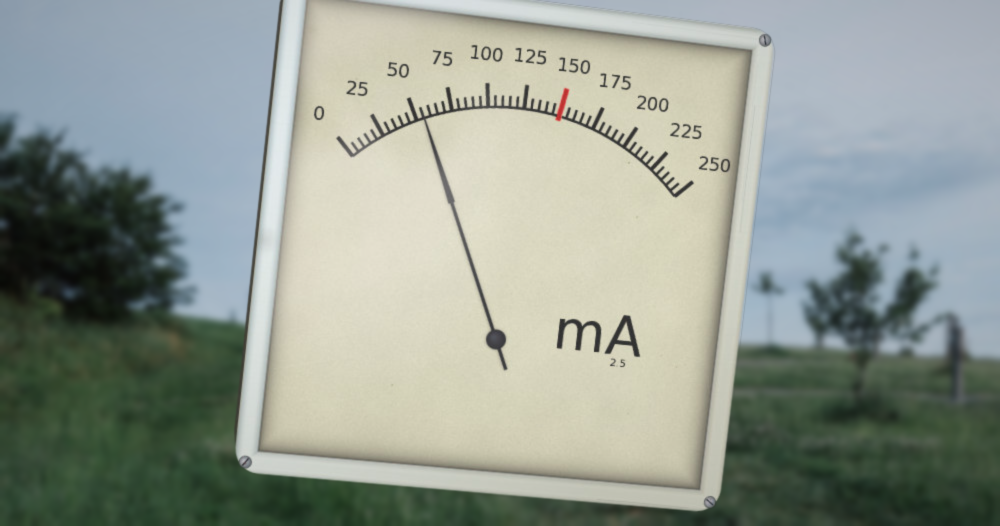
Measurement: 55 mA
